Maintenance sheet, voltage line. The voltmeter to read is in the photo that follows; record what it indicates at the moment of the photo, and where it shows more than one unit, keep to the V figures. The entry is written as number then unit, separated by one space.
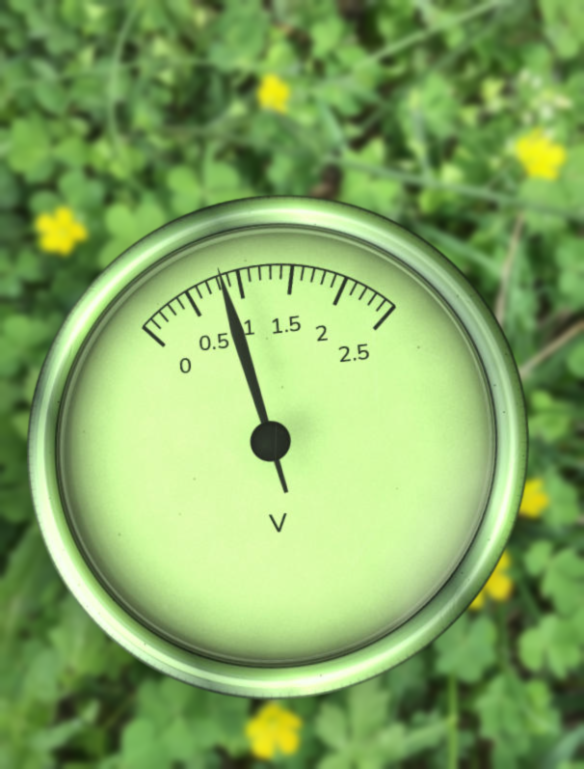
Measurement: 0.85 V
